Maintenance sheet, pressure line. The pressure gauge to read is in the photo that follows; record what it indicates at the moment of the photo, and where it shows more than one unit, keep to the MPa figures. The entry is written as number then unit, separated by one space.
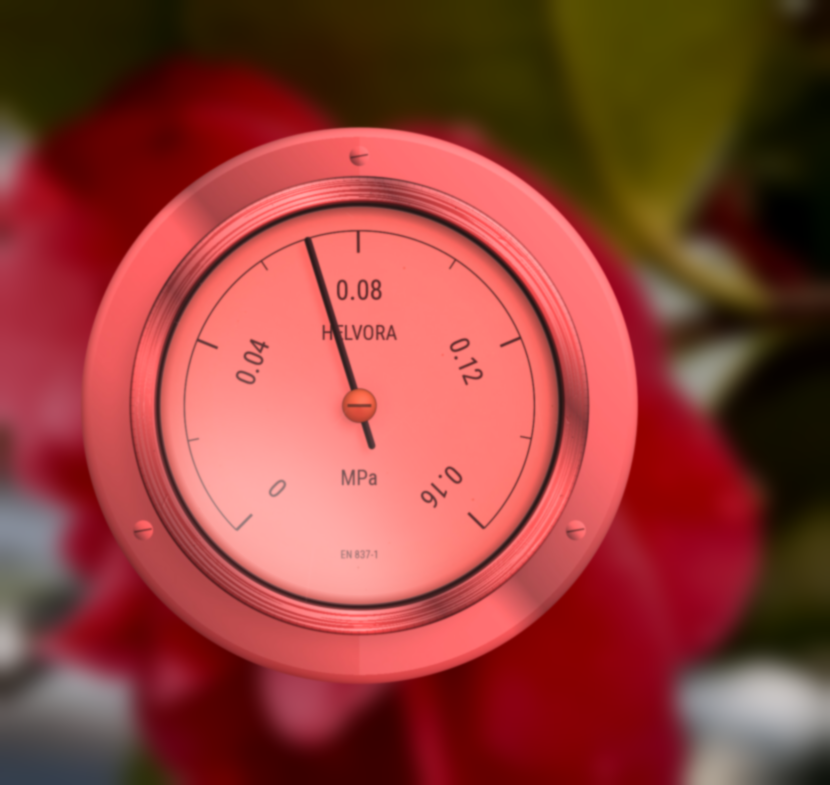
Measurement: 0.07 MPa
